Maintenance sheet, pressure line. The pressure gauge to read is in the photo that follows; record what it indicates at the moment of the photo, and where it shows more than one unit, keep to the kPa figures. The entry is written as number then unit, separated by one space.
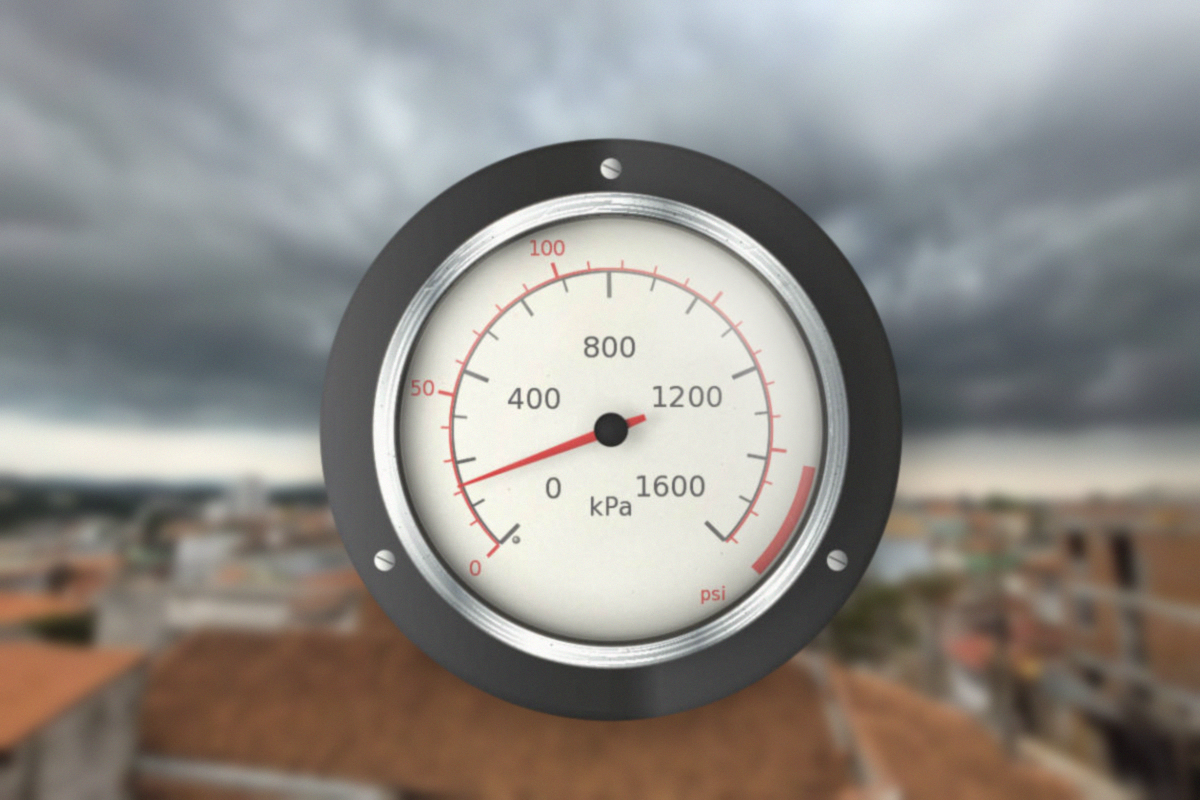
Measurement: 150 kPa
